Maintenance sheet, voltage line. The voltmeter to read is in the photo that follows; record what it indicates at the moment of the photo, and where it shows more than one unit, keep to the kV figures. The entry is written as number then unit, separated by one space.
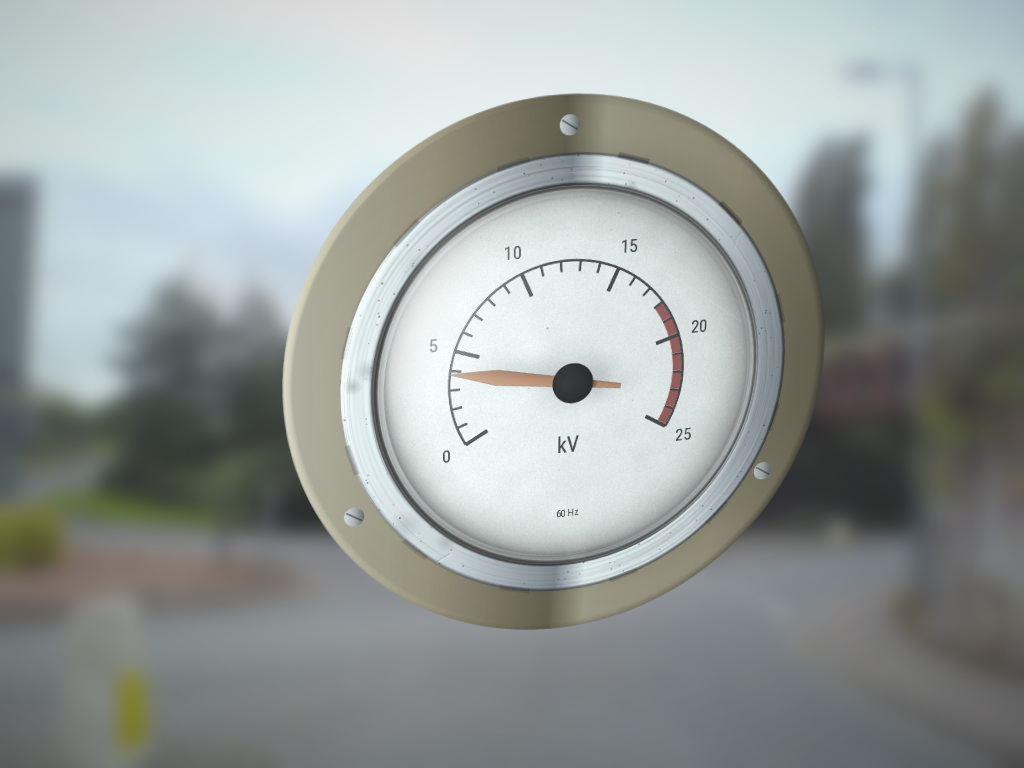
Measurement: 4 kV
